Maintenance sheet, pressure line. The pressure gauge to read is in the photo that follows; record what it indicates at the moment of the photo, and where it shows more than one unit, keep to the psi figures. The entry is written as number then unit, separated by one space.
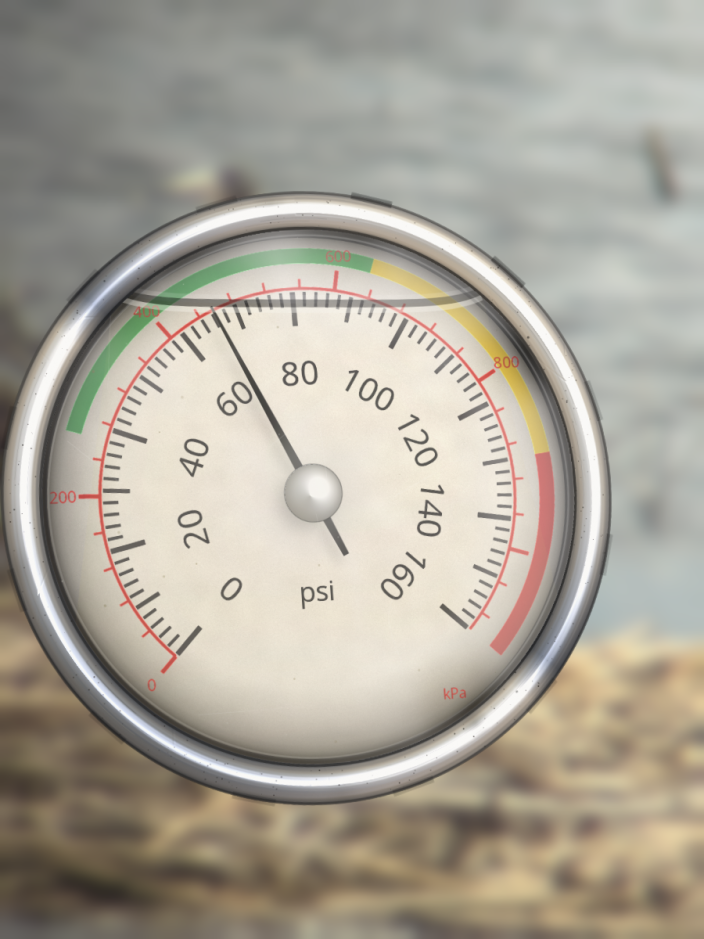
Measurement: 66 psi
